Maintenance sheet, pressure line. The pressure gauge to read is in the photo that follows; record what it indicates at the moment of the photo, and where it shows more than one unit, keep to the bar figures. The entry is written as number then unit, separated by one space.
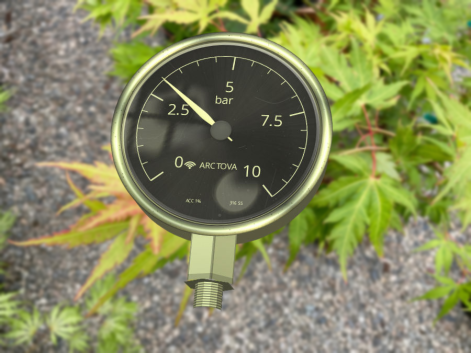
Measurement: 3 bar
